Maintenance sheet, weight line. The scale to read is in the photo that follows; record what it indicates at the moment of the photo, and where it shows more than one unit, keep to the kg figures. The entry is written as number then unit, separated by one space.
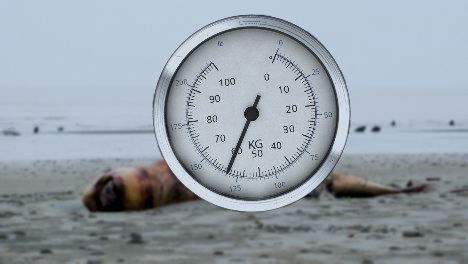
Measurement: 60 kg
